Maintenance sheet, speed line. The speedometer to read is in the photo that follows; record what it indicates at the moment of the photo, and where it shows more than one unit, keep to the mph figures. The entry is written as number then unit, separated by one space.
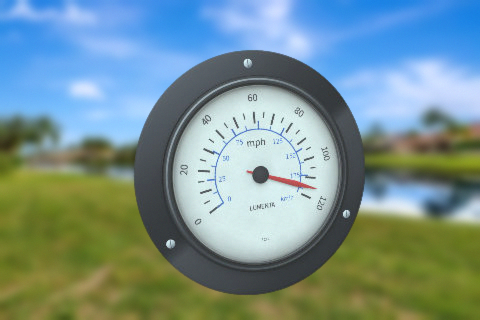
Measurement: 115 mph
